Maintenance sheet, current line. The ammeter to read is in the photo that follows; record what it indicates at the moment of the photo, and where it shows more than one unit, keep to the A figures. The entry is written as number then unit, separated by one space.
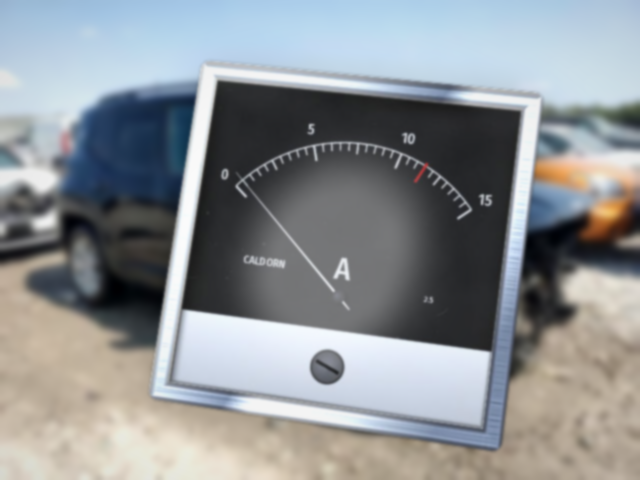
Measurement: 0.5 A
